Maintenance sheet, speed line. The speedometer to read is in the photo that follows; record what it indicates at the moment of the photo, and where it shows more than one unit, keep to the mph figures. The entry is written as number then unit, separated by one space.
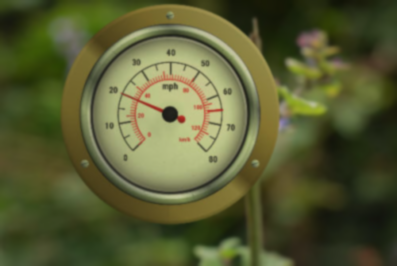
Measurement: 20 mph
